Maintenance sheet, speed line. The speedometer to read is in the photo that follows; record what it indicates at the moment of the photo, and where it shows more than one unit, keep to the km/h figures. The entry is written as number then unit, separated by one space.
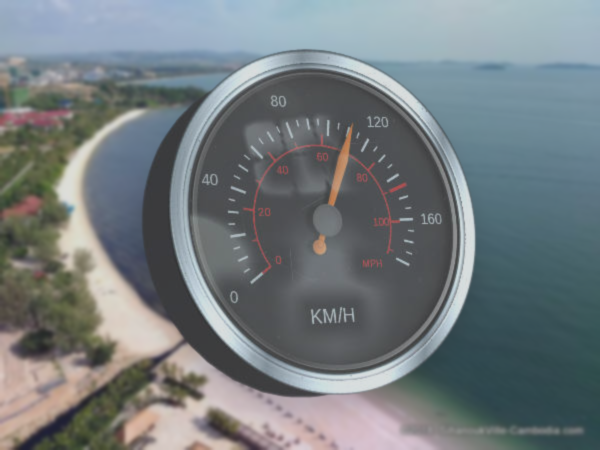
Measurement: 110 km/h
